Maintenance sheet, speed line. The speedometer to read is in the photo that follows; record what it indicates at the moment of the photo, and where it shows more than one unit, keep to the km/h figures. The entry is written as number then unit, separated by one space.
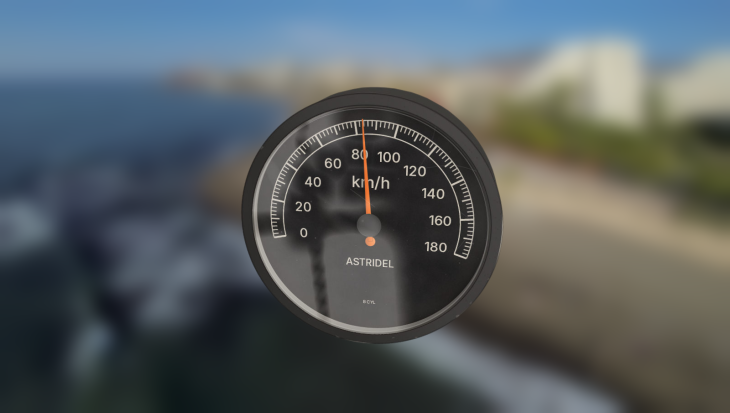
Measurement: 84 km/h
